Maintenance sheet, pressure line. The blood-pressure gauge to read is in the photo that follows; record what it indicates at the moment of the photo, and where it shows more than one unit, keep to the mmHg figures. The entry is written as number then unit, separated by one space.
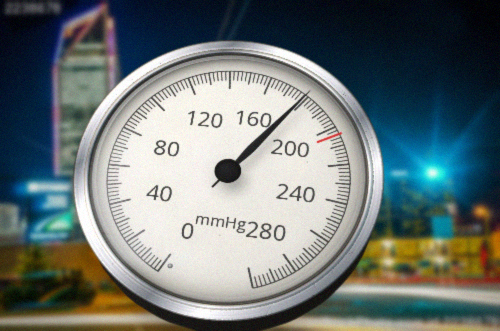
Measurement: 180 mmHg
